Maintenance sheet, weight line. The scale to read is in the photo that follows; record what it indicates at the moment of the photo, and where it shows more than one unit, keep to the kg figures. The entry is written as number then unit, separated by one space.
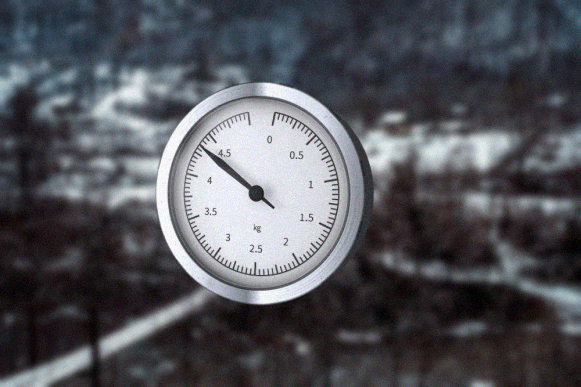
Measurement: 4.35 kg
